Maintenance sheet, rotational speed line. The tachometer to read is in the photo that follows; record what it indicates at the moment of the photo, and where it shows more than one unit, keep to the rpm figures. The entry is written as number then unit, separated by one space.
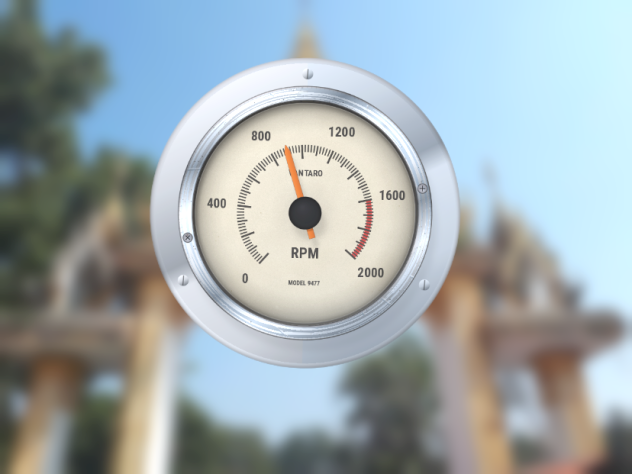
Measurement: 900 rpm
